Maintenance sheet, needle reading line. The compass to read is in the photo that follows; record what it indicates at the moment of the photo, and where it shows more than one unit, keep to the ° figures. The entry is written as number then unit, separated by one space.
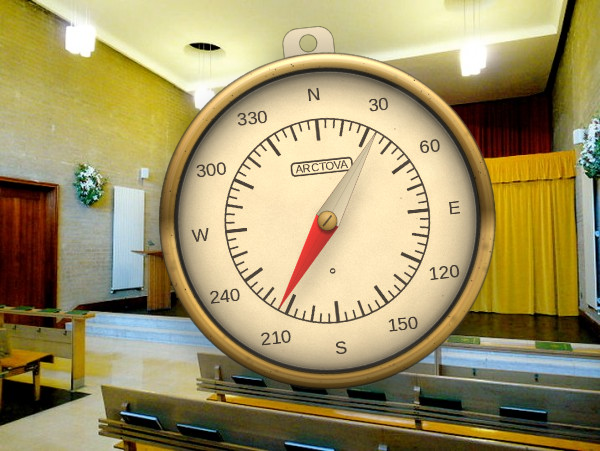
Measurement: 215 °
